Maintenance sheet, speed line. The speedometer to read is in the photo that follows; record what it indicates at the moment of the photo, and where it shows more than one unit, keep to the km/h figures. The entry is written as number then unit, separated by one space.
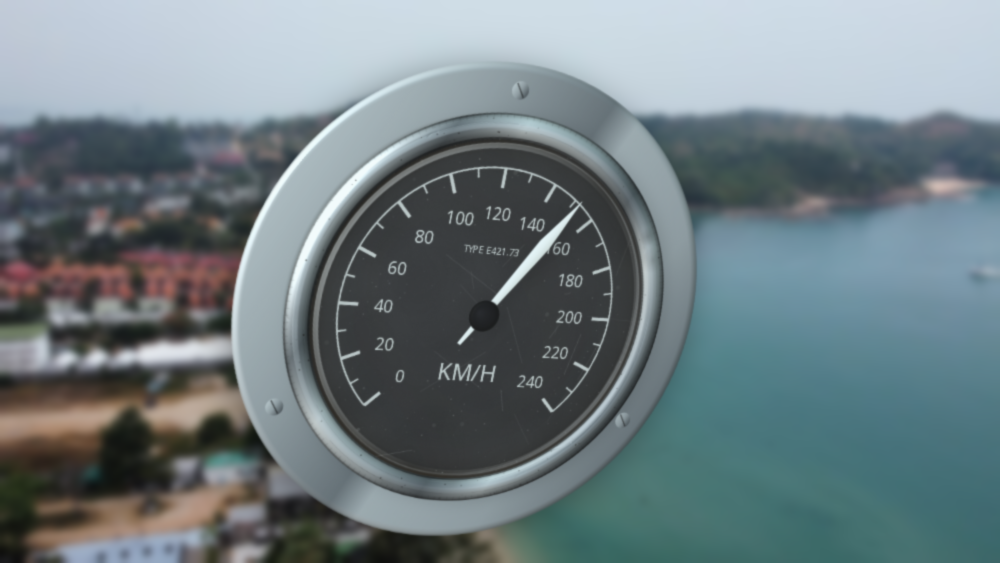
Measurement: 150 km/h
